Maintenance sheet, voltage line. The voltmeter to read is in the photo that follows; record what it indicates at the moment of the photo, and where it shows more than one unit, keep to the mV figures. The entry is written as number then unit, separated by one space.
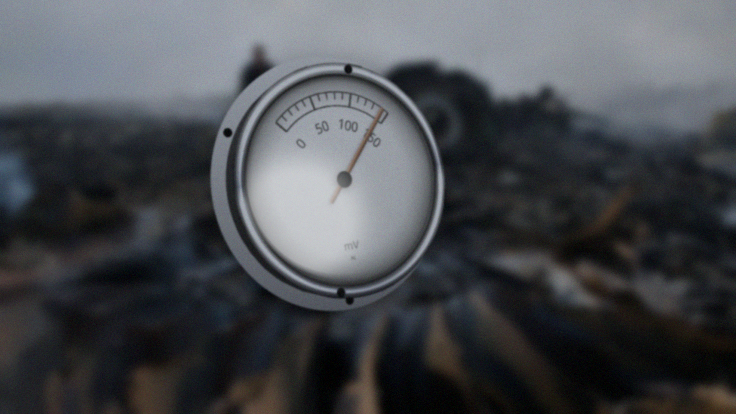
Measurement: 140 mV
